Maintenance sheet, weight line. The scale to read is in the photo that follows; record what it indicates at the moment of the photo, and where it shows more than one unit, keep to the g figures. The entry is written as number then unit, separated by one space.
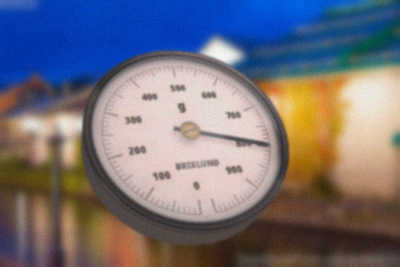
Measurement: 800 g
